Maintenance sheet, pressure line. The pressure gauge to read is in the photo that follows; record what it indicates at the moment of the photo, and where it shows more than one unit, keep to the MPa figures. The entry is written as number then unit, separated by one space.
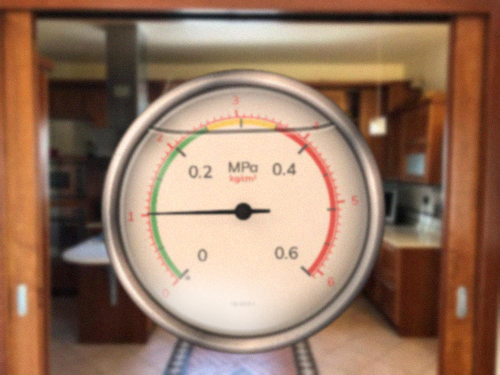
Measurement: 0.1 MPa
